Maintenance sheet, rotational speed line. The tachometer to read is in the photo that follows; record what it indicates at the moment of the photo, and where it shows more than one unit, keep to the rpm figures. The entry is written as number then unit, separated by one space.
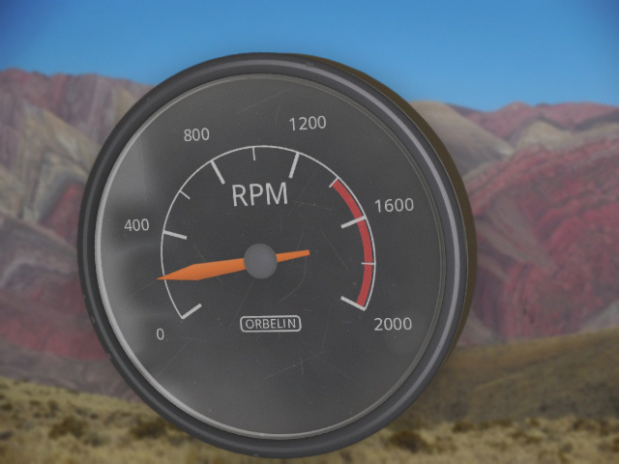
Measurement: 200 rpm
